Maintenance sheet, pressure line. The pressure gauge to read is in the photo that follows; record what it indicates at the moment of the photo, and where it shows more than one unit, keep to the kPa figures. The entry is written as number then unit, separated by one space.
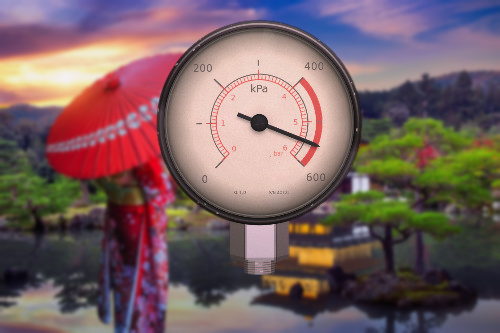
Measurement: 550 kPa
